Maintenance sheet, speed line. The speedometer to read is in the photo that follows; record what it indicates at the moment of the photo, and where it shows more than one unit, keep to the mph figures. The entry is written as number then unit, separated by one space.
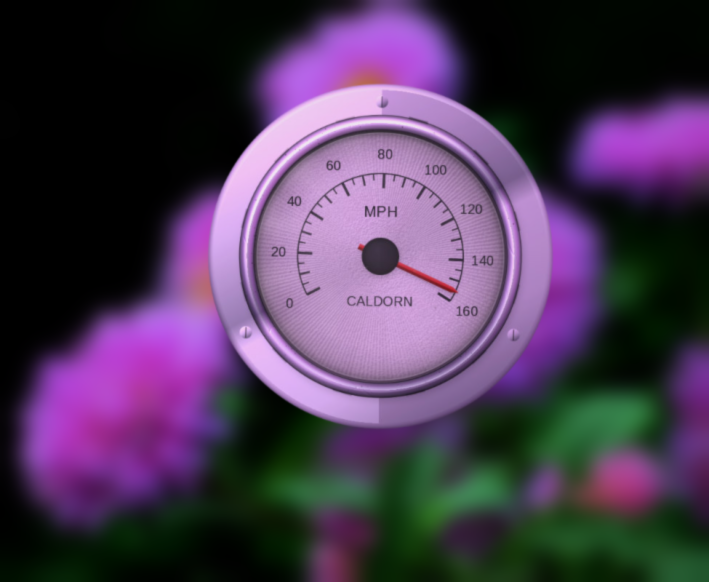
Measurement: 155 mph
